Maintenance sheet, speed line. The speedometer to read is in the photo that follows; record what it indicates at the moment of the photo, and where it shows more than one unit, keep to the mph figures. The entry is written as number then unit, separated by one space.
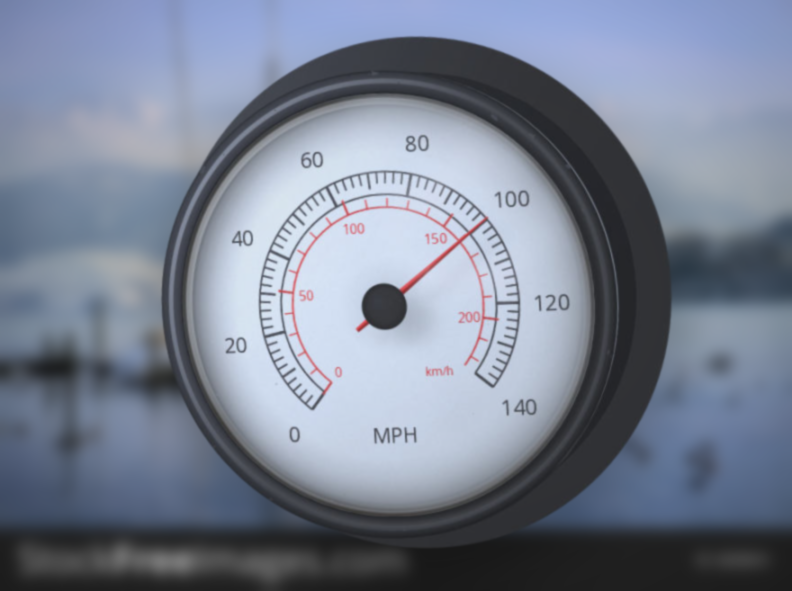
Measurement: 100 mph
